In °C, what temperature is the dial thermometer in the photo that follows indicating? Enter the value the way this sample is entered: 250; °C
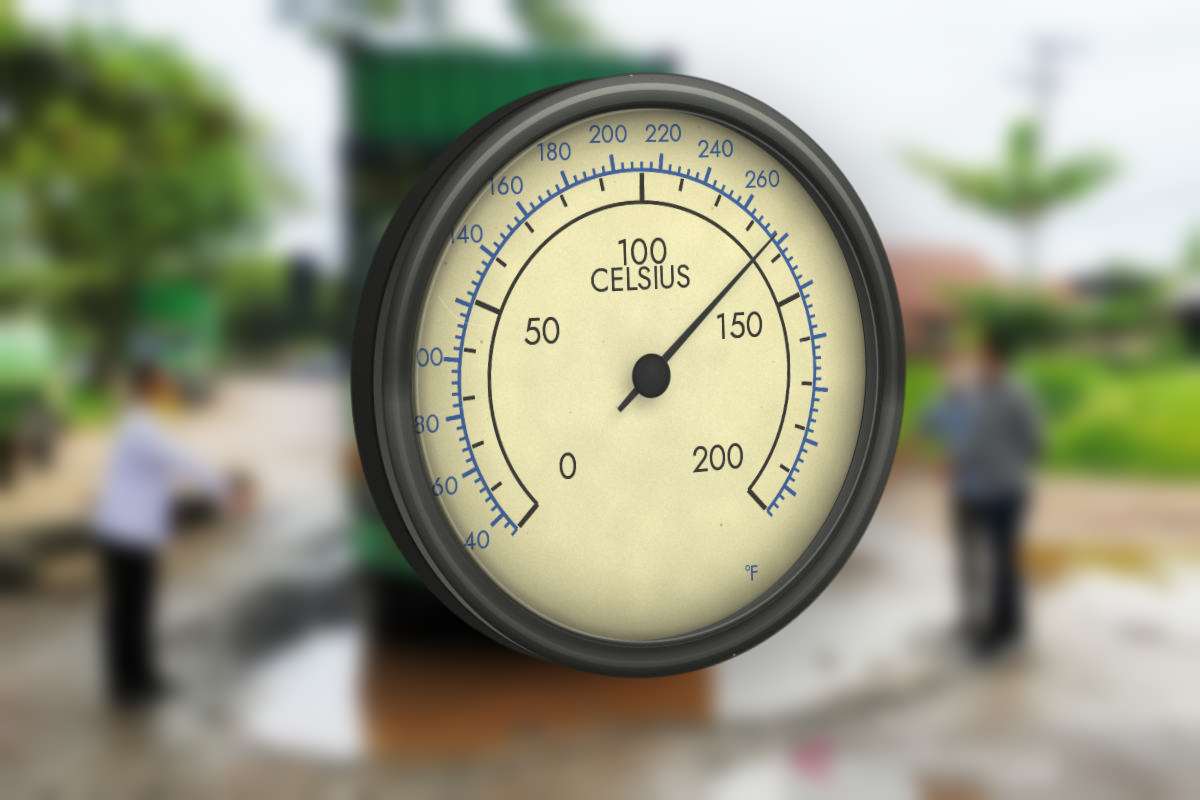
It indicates 135; °C
